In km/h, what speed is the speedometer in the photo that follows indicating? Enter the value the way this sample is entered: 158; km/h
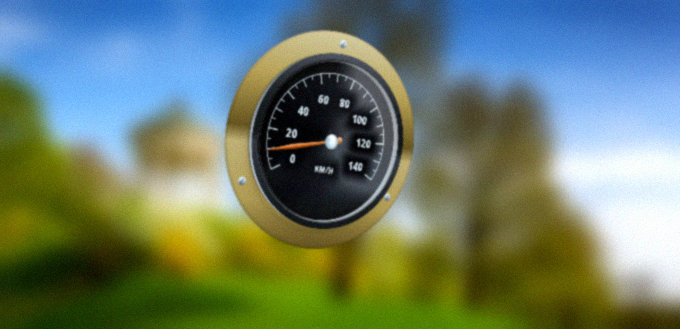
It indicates 10; km/h
